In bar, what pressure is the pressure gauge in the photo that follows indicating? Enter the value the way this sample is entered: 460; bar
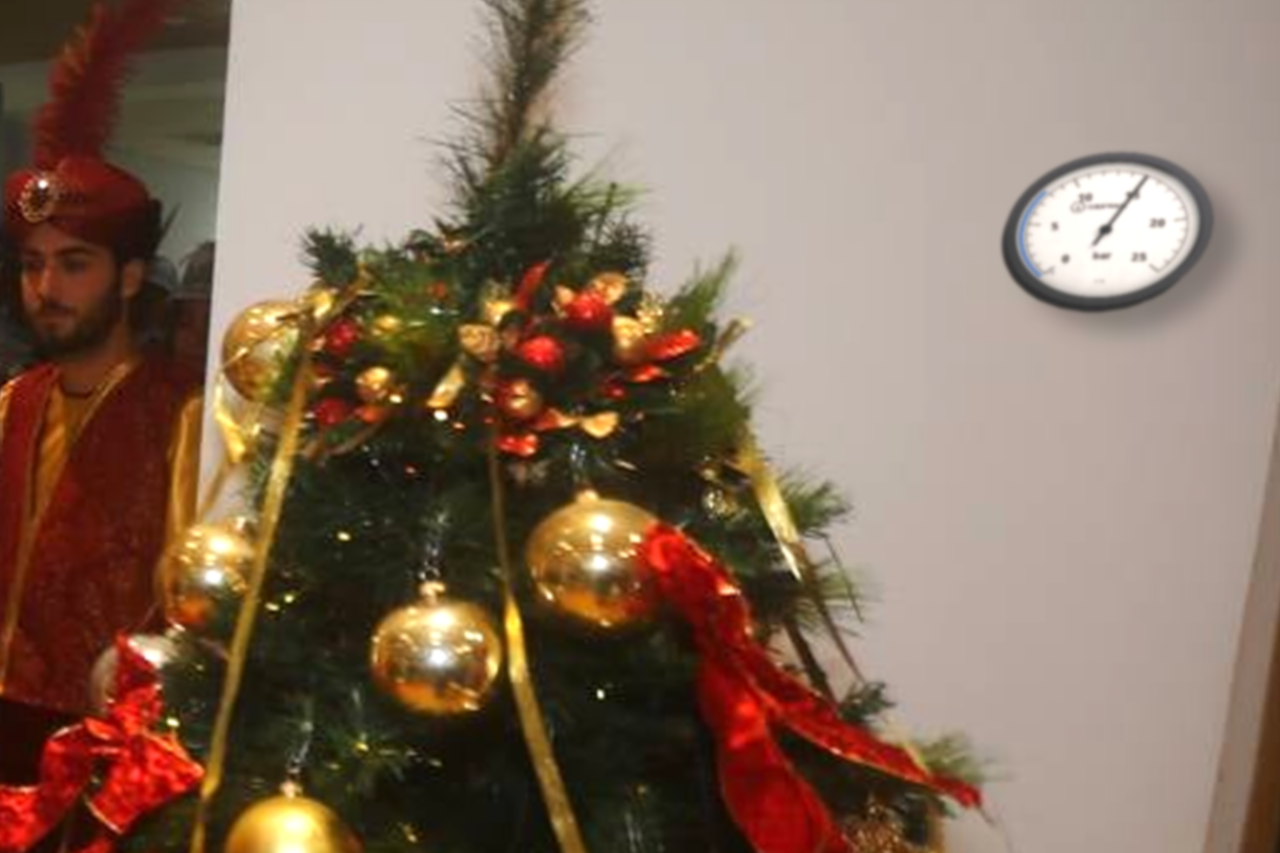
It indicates 15; bar
